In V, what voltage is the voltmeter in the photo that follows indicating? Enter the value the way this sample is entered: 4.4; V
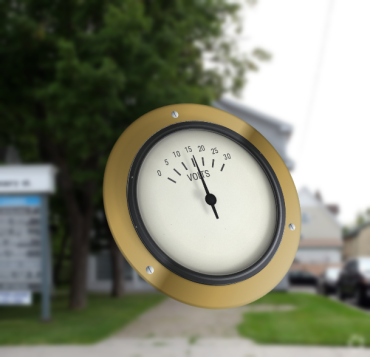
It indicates 15; V
